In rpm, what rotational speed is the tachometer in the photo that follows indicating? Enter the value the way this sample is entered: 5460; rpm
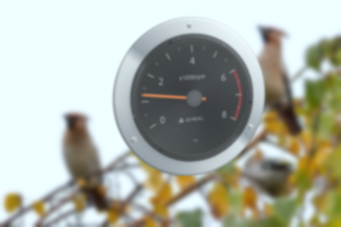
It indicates 1250; rpm
